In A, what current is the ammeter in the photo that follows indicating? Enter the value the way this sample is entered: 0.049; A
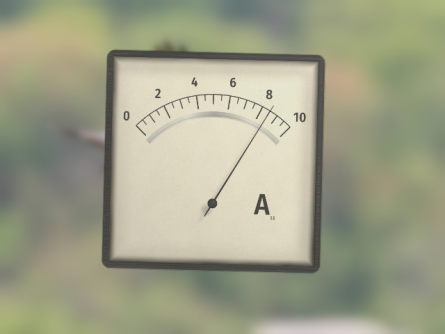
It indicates 8.5; A
